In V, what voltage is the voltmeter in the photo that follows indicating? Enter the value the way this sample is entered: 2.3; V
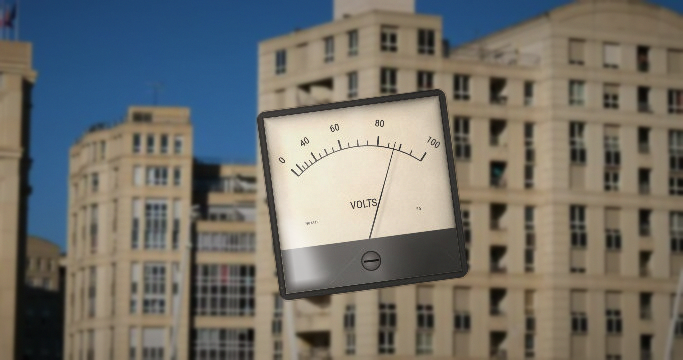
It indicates 87.5; V
